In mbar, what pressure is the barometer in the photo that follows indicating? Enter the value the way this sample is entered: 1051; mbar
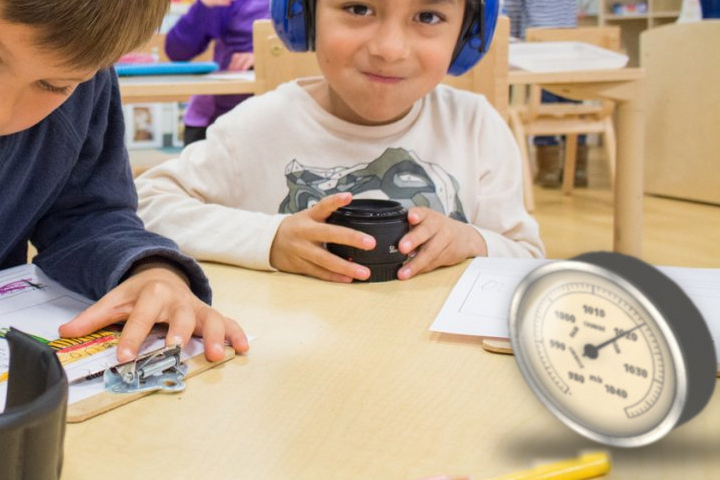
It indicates 1020; mbar
